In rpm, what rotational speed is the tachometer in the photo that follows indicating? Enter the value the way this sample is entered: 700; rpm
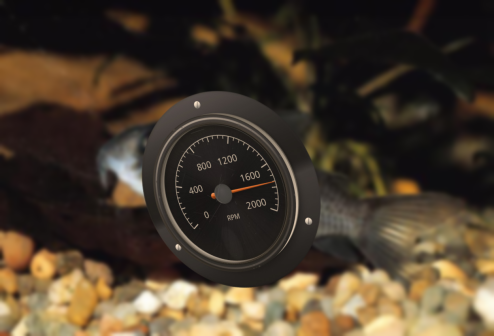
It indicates 1750; rpm
